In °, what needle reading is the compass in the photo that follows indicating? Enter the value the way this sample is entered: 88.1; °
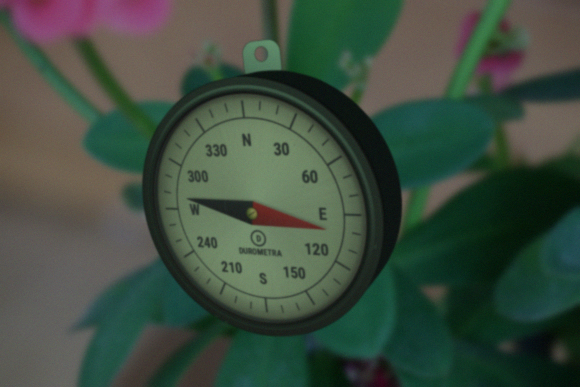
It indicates 100; °
